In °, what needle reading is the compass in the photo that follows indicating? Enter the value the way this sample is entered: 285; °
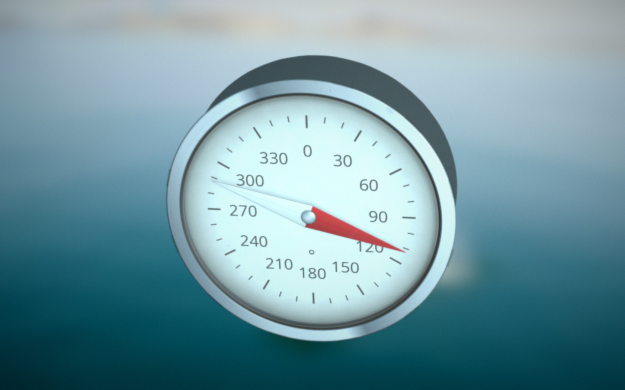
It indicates 110; °
